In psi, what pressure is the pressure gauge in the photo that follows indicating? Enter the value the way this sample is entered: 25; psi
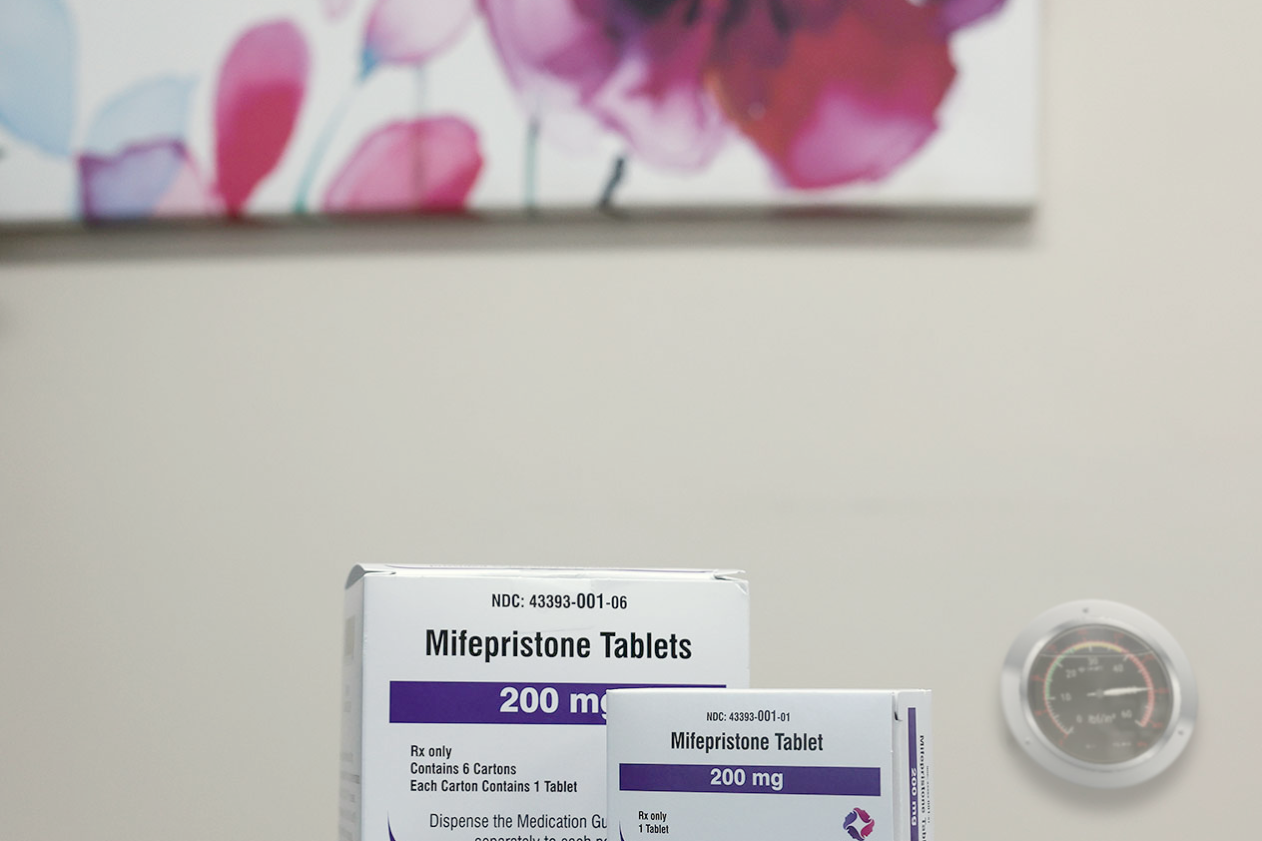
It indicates 50; psi
